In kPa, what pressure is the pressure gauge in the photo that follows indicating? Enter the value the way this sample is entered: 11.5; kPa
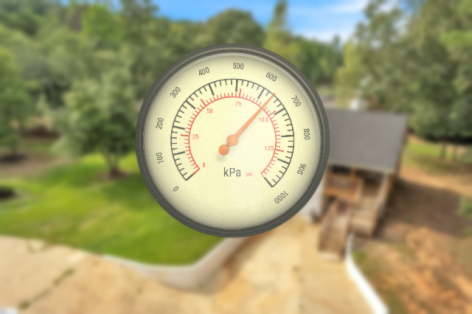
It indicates 640; kPa
